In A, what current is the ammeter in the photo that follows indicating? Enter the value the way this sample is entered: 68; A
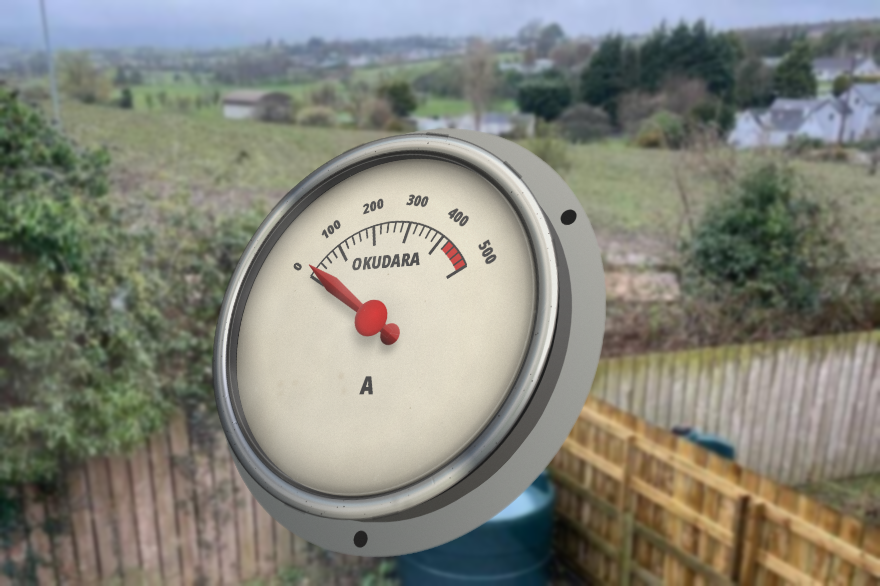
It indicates 20; A
